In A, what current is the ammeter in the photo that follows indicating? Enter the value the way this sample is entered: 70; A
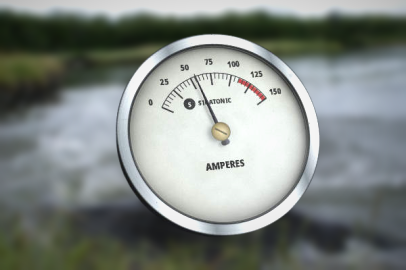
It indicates 55; A
